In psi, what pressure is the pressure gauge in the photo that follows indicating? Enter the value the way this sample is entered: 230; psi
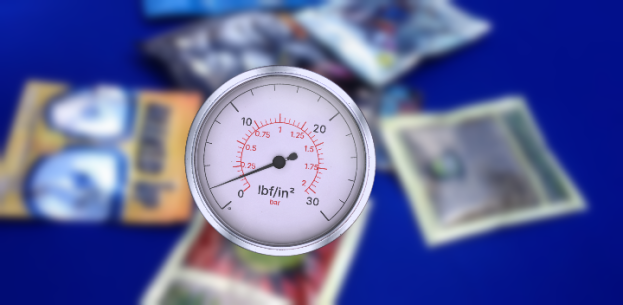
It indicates 2; psi
